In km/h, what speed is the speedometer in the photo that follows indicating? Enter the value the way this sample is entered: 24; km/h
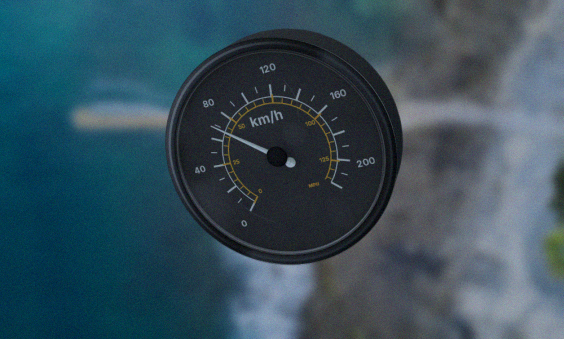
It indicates 70; km/h
